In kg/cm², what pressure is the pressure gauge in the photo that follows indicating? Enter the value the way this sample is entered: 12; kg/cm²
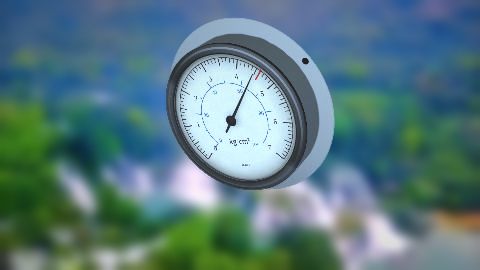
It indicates 4.5; kg/cm²
